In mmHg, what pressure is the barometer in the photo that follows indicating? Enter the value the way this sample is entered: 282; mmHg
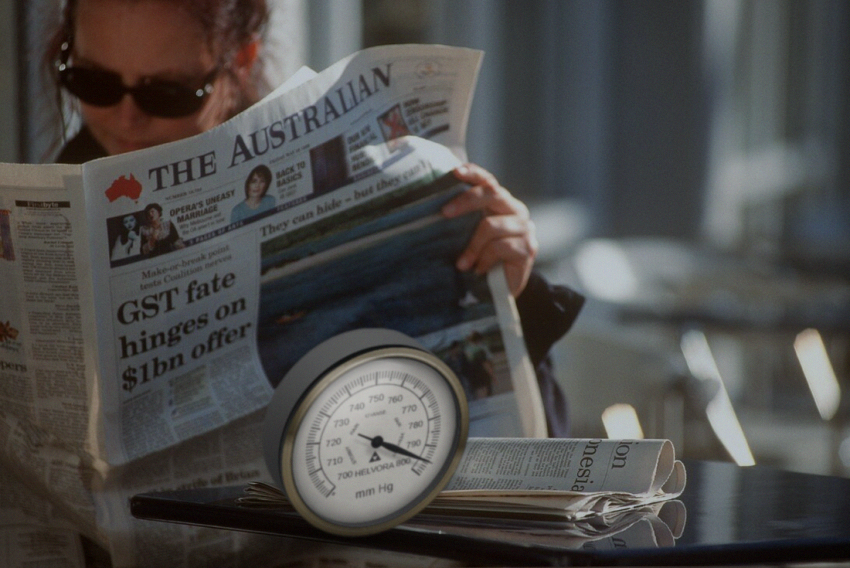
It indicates 795; mmHg
